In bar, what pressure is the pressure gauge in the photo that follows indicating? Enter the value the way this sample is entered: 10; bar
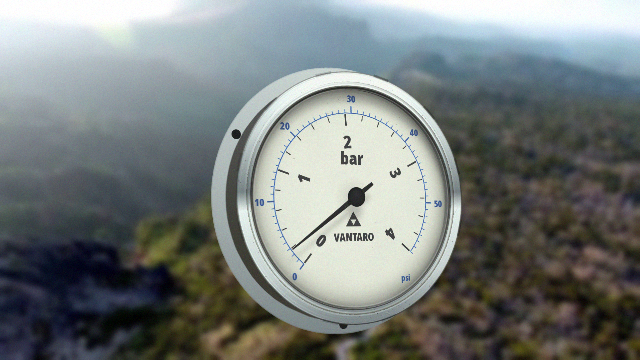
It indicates 0.2; bar
